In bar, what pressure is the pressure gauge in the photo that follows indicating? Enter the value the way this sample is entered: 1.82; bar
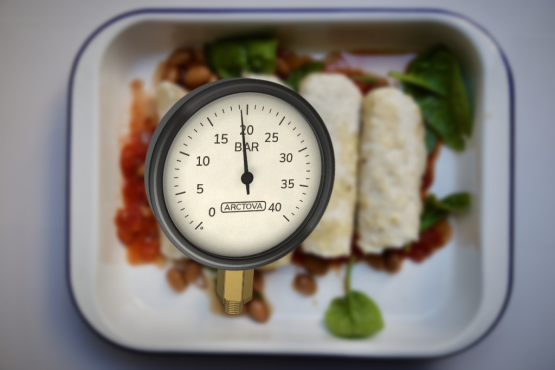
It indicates 19; bar
